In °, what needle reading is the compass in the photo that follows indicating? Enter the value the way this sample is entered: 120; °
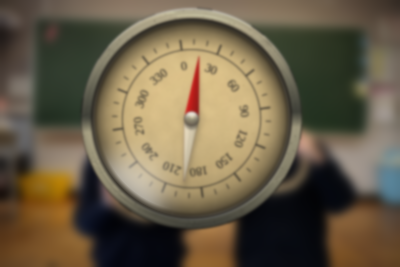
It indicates 15; °
